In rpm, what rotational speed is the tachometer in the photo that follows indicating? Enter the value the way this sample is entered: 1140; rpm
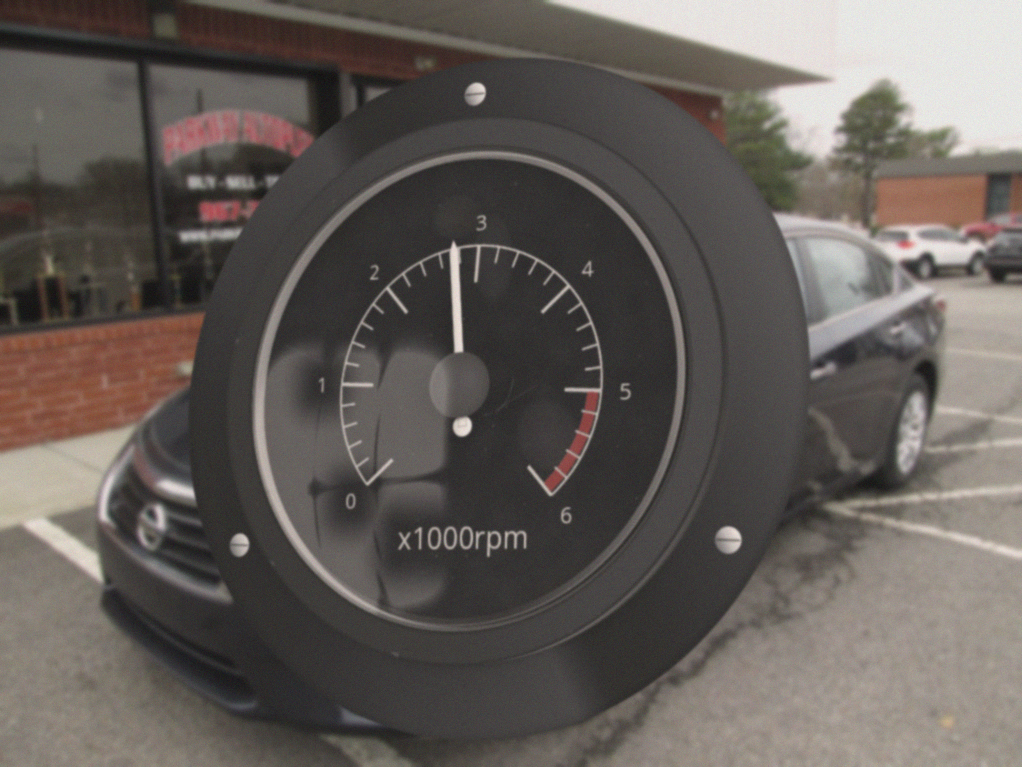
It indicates 2800; rpm
